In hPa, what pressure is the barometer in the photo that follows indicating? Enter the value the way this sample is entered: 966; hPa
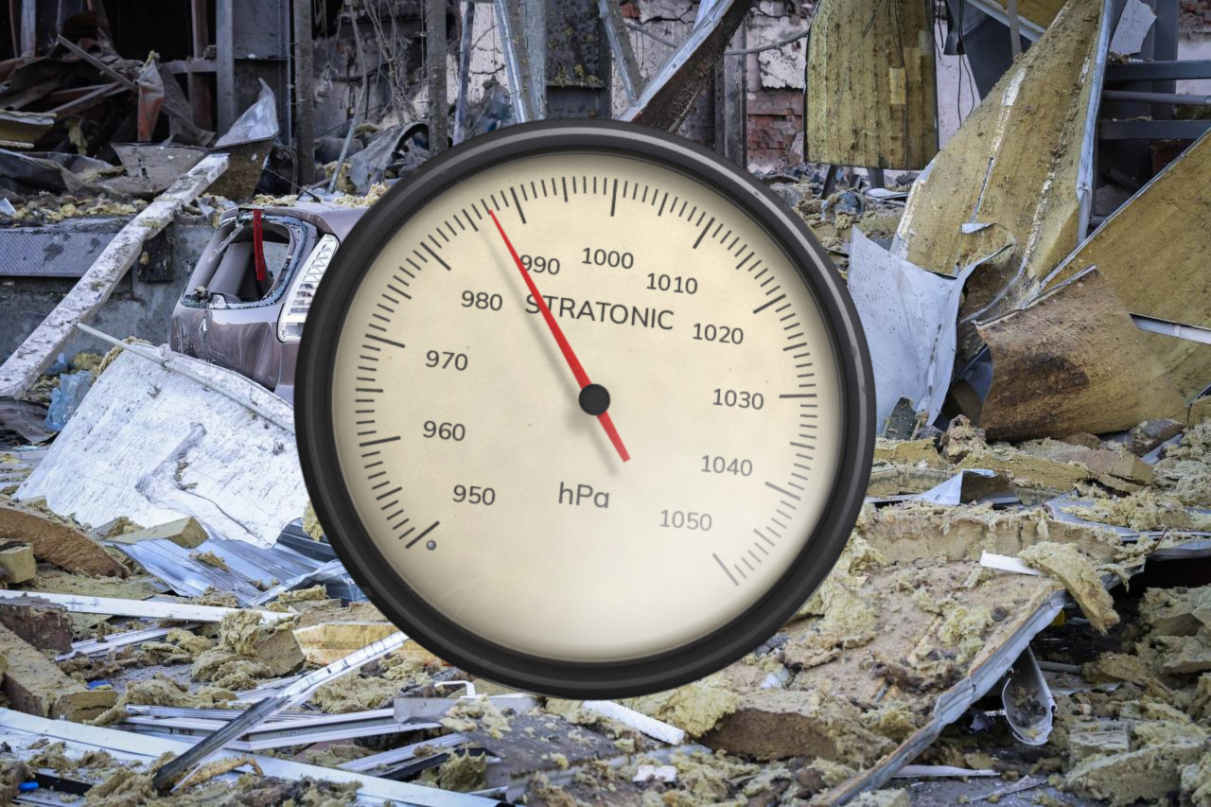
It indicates 987; hPa
